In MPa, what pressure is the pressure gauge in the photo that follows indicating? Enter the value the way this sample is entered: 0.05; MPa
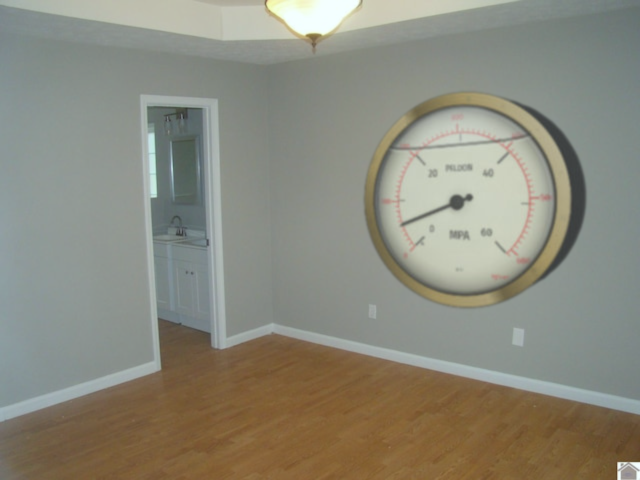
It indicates 5; MPa
